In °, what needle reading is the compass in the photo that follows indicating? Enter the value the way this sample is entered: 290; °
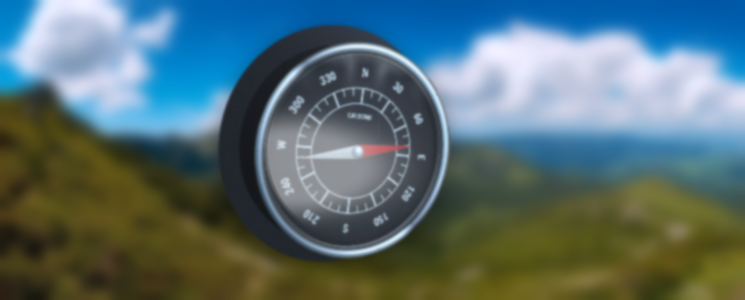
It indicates 80; °
